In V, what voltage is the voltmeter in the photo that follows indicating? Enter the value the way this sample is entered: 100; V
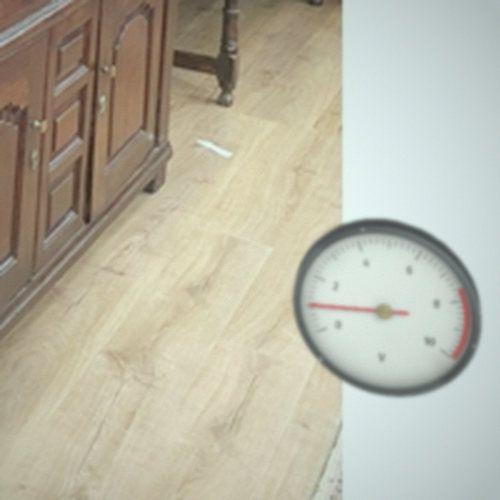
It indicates 1; V
